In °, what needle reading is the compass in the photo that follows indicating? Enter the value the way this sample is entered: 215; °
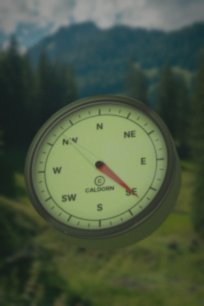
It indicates 135; °
